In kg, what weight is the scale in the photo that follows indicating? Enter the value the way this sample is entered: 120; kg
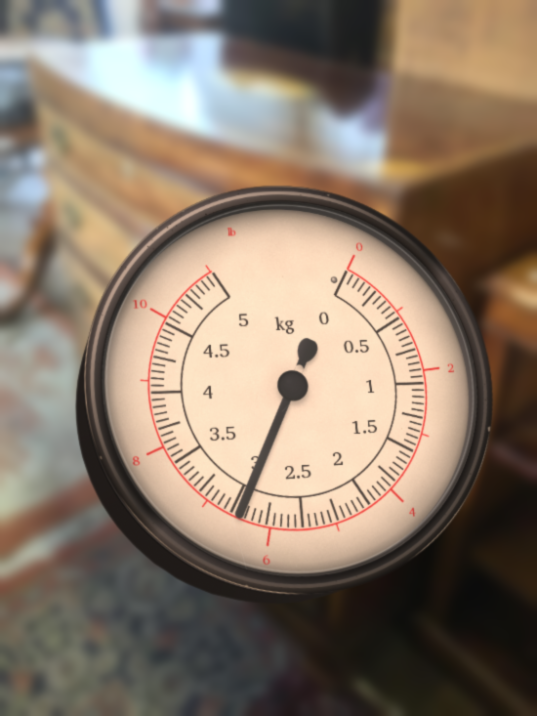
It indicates 2.95; kg
